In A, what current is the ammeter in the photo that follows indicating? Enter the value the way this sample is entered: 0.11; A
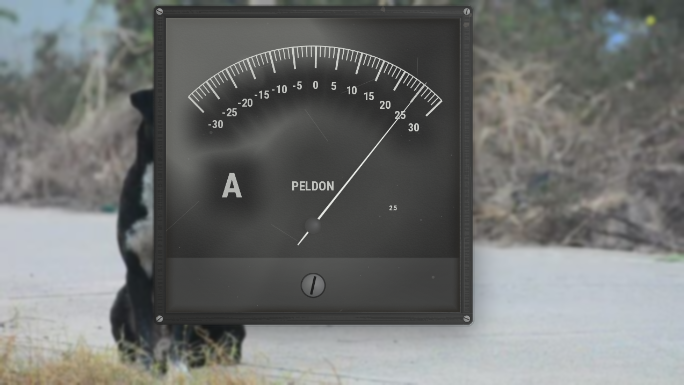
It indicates 25; A
